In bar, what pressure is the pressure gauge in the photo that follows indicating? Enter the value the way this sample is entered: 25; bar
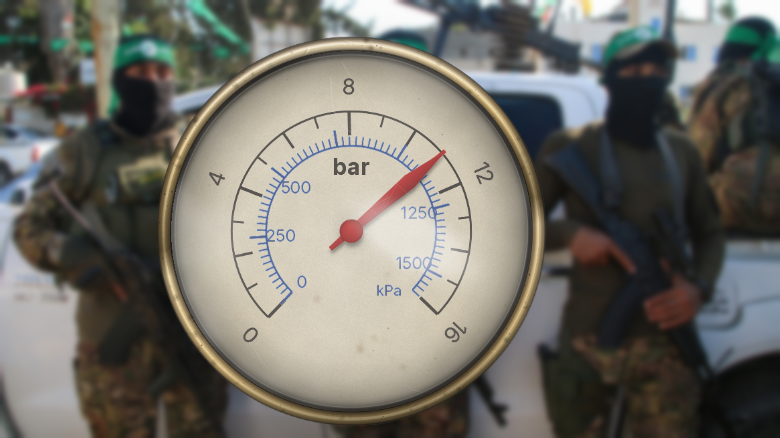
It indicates 11; bar
